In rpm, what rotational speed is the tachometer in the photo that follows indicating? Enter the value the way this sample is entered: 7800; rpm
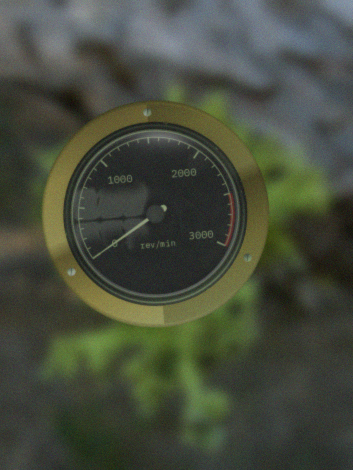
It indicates 0; rpm
